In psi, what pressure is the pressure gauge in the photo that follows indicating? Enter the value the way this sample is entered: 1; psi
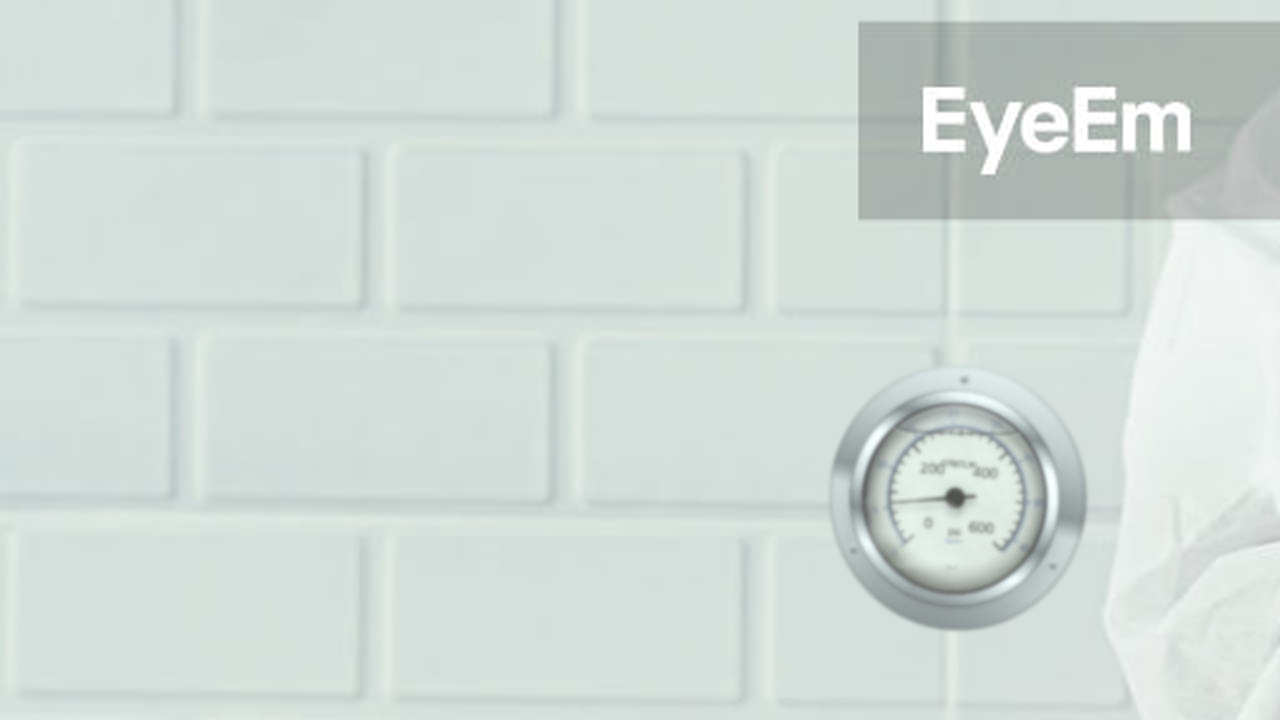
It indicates 80; psi
